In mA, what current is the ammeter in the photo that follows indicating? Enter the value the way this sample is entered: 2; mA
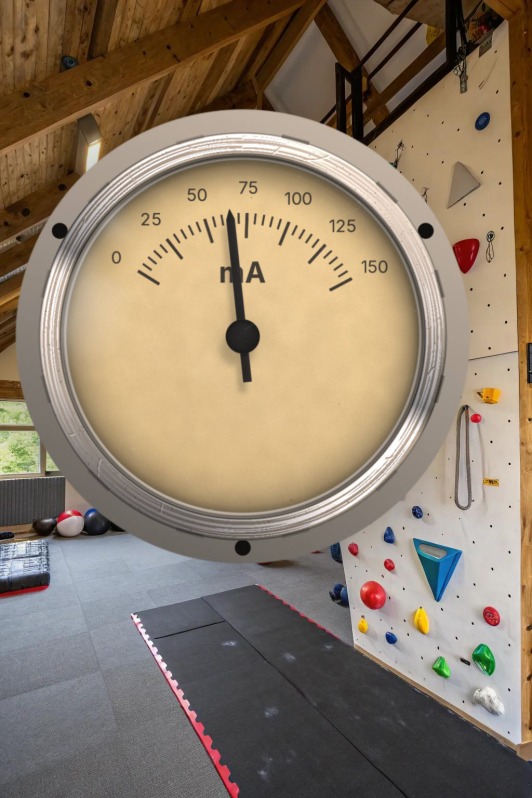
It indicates 65; mA
